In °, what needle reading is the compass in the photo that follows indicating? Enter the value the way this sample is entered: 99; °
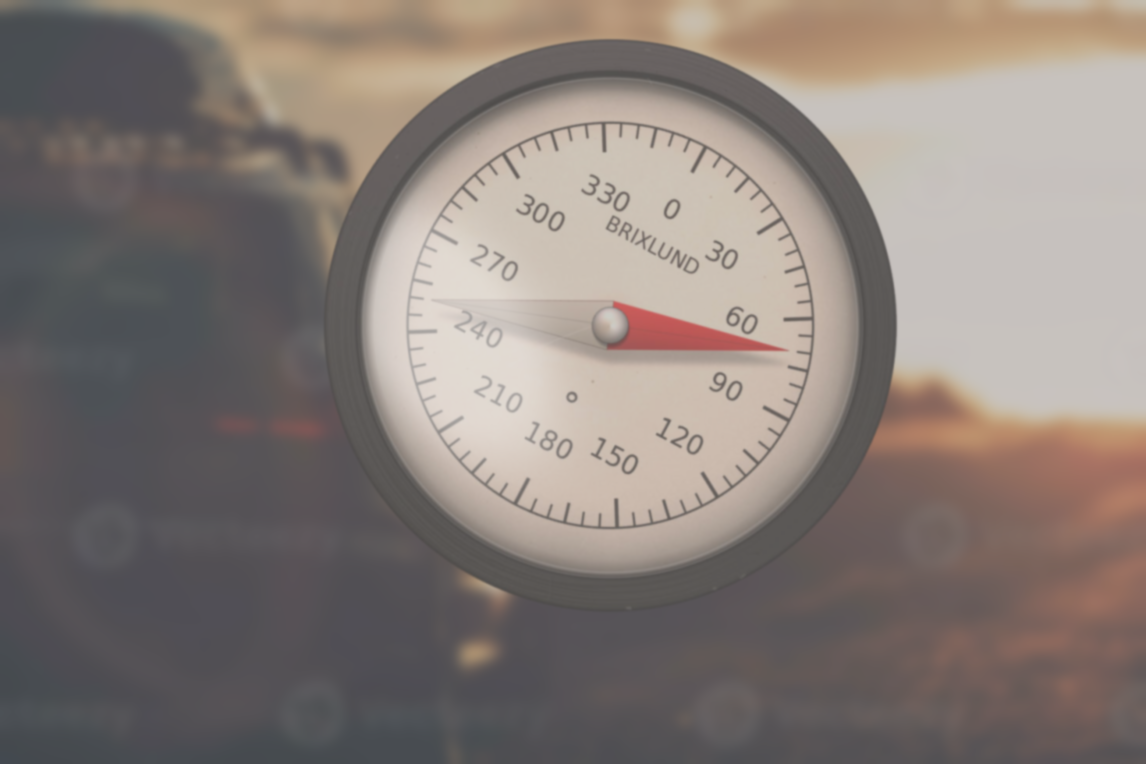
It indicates 70; °
